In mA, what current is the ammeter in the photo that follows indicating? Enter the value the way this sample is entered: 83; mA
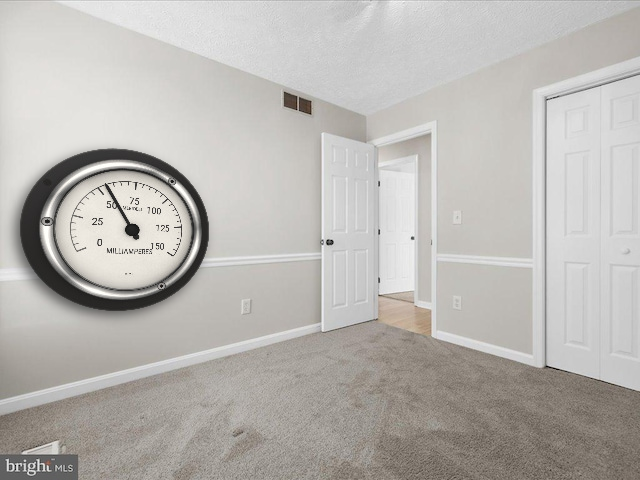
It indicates 55; mA
